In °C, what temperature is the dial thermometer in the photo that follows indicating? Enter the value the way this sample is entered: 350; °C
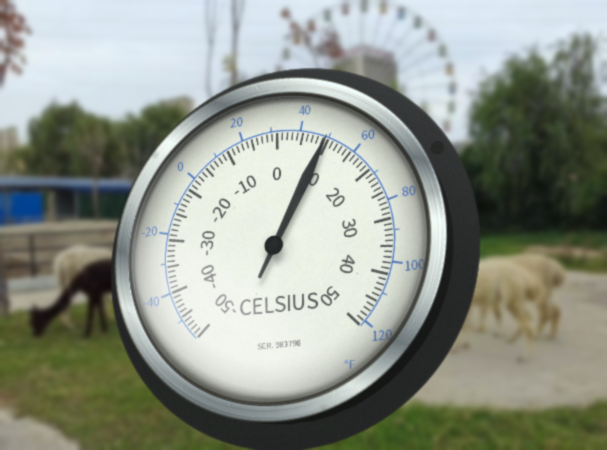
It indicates 10; °C
